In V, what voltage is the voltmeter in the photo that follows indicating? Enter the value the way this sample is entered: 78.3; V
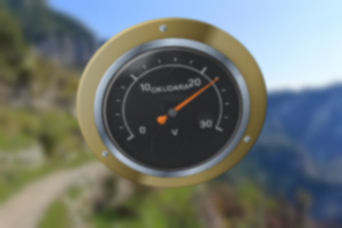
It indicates 22; V
